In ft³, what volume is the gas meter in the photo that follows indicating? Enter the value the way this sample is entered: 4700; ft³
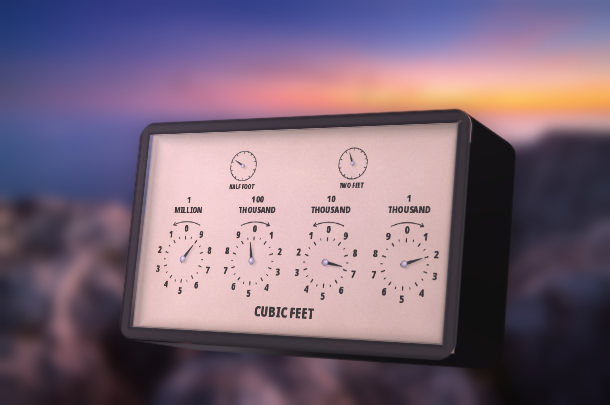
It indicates 897200; ft³
